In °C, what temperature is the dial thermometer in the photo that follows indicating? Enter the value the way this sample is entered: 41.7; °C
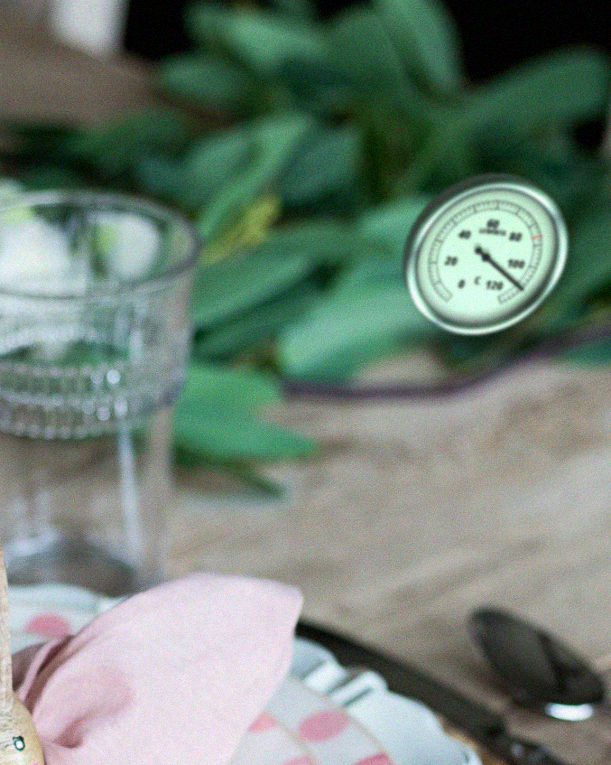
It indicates 110; °C
